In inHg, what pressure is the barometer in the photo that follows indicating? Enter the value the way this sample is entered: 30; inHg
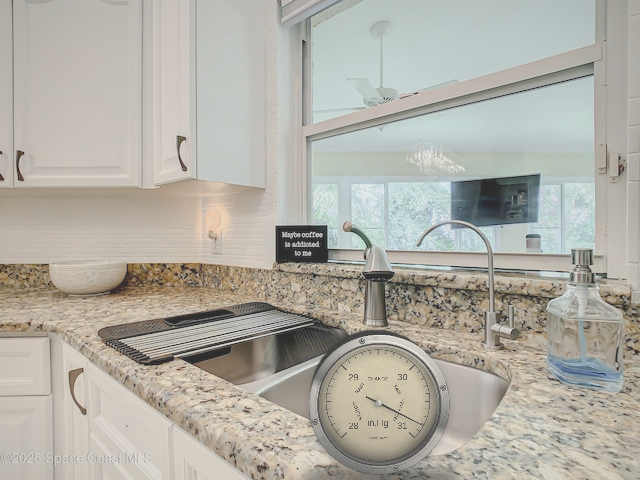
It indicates 30.8; inHg
